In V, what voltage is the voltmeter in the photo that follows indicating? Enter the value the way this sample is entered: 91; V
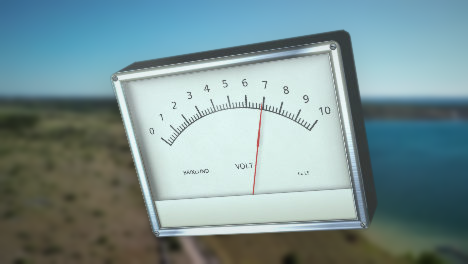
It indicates 7; V
